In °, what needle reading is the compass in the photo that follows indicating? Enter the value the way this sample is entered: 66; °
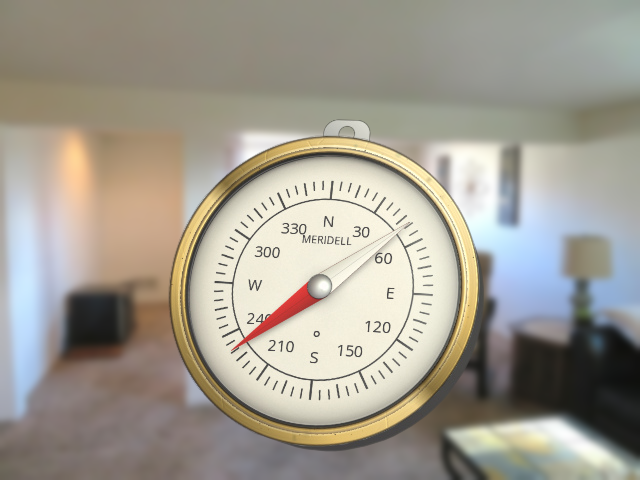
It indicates 230; °
